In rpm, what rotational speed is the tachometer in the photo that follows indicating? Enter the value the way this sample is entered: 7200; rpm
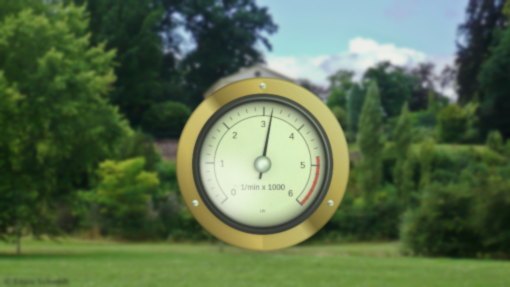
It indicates 3200; rpm
